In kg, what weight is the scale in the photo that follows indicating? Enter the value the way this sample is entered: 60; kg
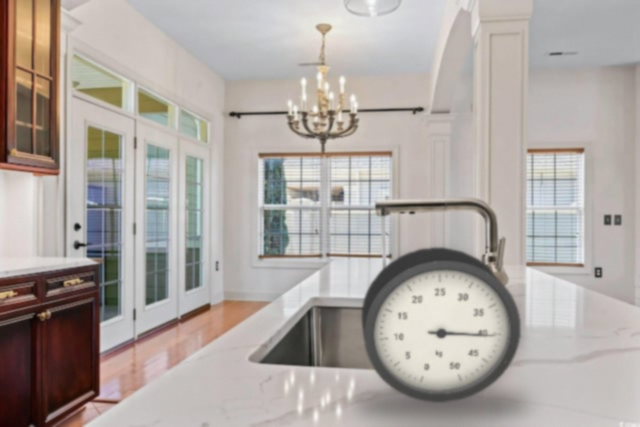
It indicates 40; kg
